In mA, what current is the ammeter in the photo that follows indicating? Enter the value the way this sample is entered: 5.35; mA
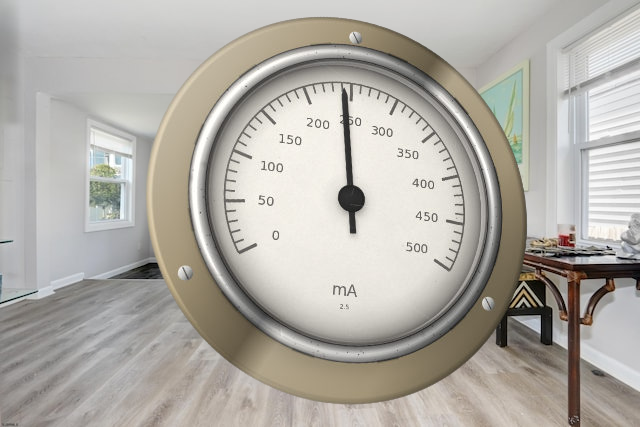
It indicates 240; mA
